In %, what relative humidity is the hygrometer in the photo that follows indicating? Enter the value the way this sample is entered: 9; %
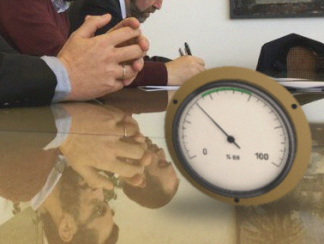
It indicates 32; %
